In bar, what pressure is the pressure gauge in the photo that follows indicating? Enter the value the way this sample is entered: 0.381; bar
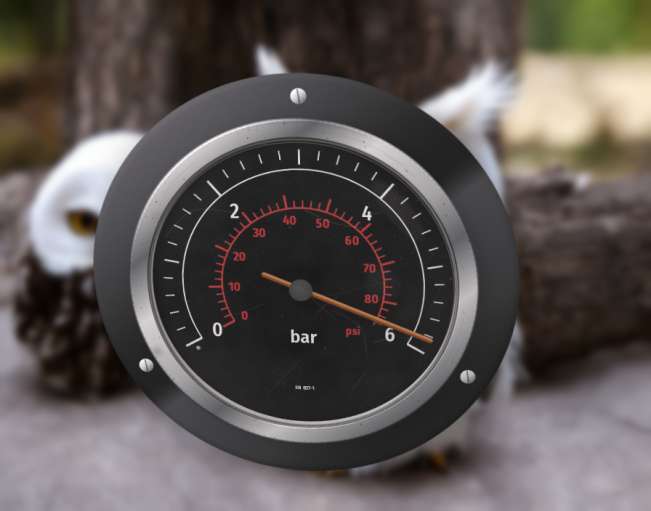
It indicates 5.8; bar
